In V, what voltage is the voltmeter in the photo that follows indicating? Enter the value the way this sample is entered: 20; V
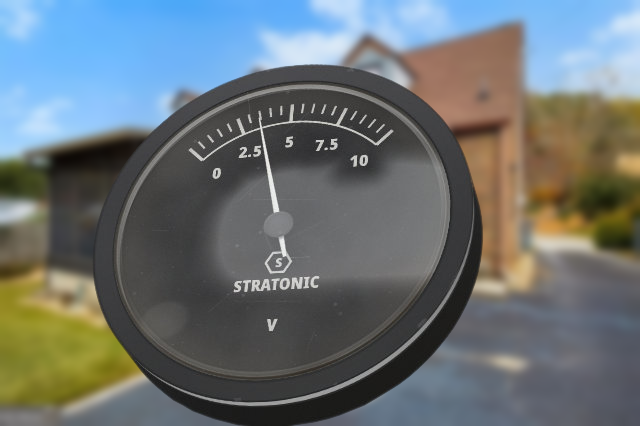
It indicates 3.5; V
